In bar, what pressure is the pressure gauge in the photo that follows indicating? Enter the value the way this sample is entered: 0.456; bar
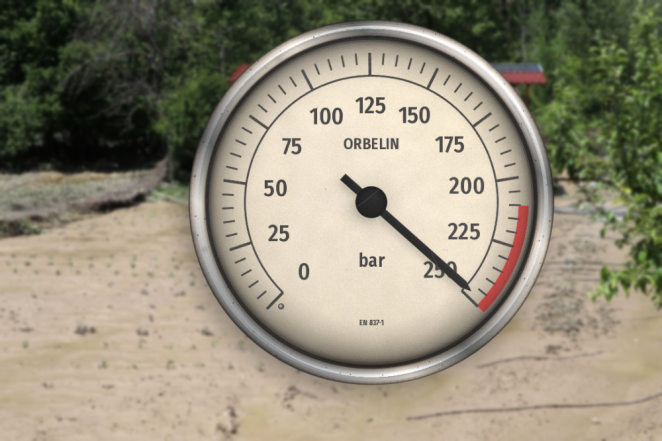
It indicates 247.5; bar
